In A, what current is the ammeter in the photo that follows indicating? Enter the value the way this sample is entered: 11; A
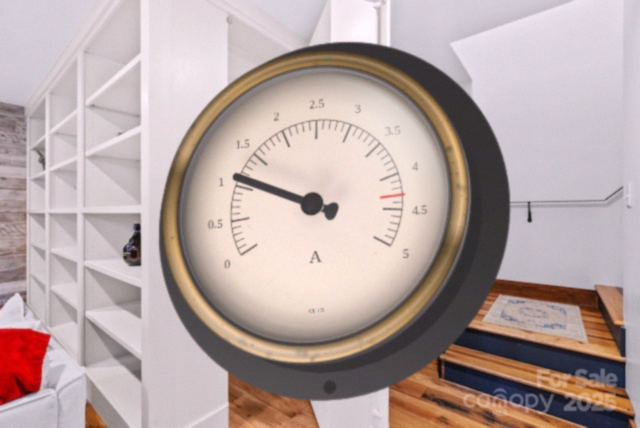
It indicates 1.1; A
